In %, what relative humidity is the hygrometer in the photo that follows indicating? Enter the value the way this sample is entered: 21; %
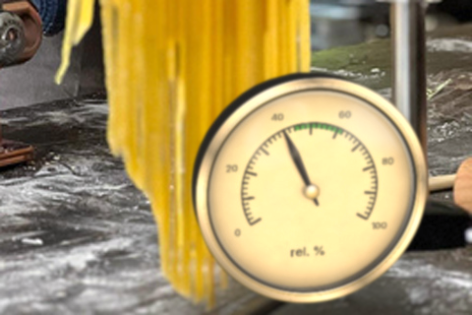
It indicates 40; %
